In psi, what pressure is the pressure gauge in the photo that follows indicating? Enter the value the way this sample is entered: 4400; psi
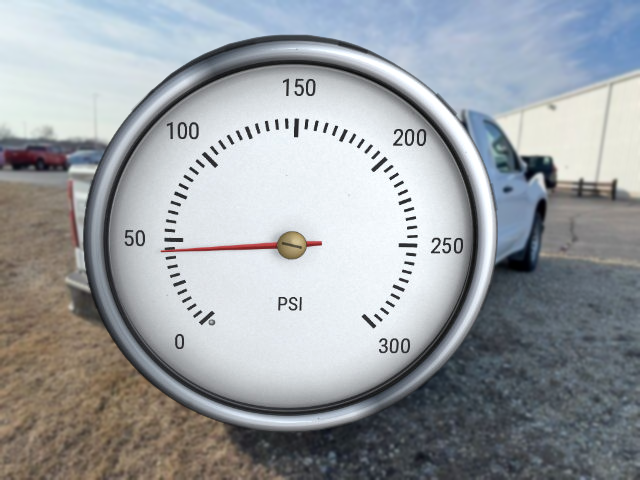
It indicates 45; psi
